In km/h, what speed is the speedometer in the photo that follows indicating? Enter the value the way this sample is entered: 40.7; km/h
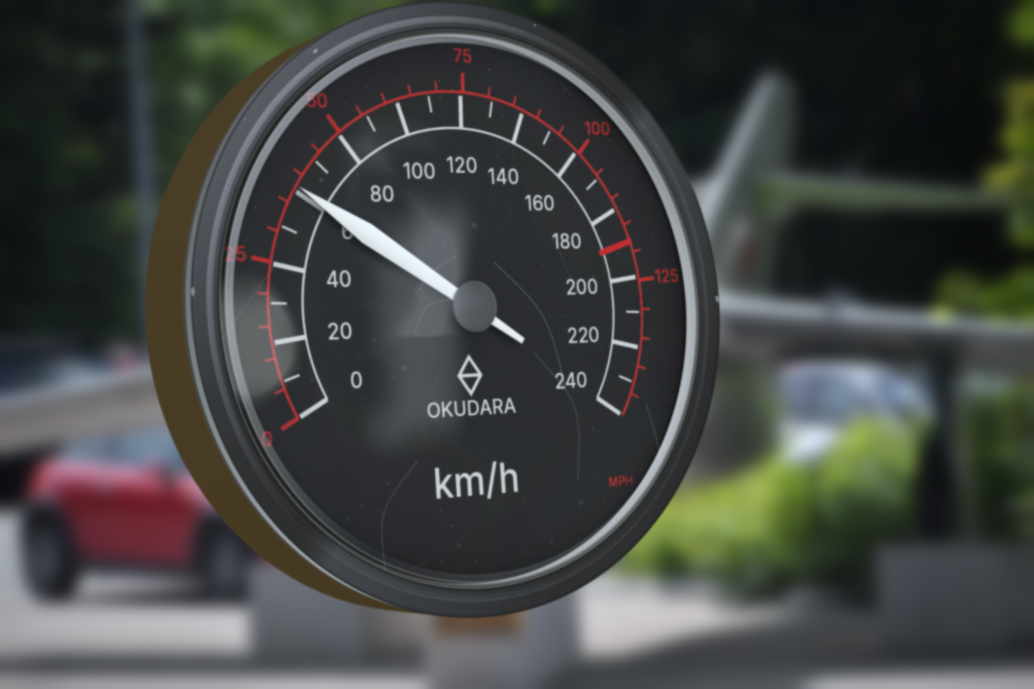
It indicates 60; km/h
